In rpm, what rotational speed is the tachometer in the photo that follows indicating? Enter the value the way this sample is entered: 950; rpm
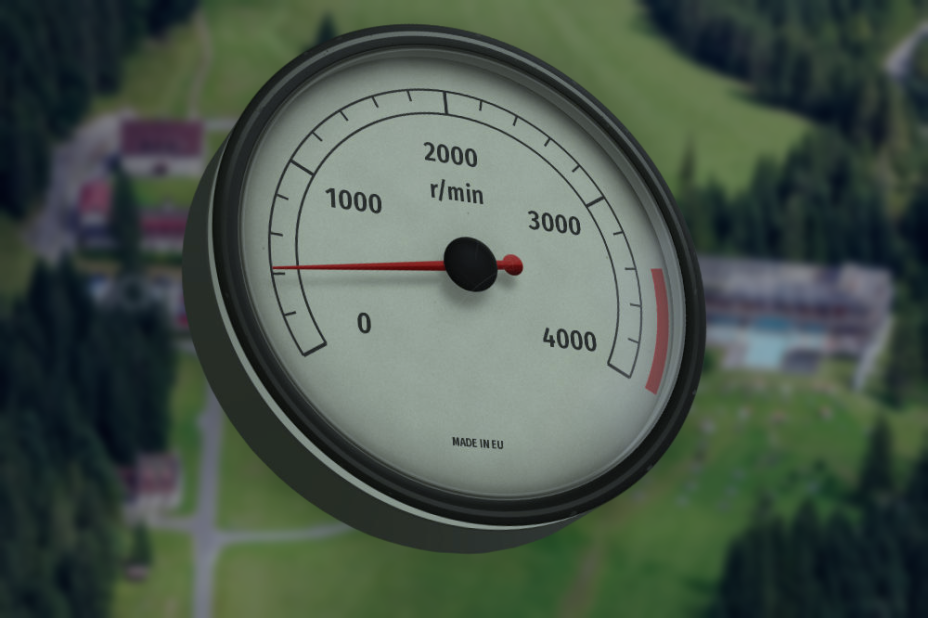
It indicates 400; rpm
